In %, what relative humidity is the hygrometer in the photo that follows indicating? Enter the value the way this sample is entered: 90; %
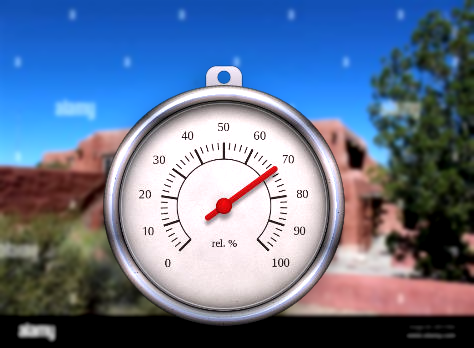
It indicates 70; %
